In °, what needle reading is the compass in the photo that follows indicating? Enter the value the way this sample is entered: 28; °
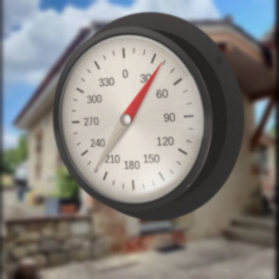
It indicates 40; °
